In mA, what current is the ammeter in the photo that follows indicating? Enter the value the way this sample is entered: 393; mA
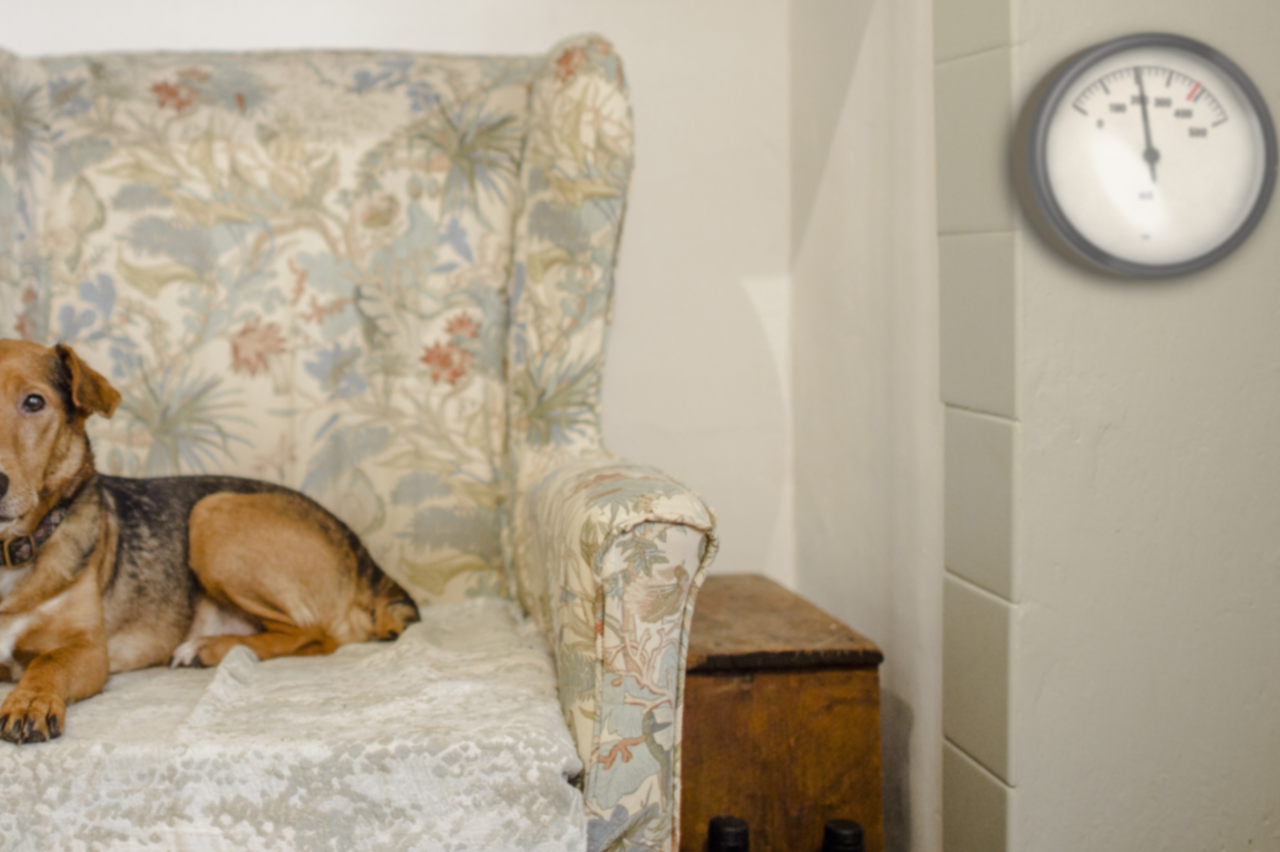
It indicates 200; mA
